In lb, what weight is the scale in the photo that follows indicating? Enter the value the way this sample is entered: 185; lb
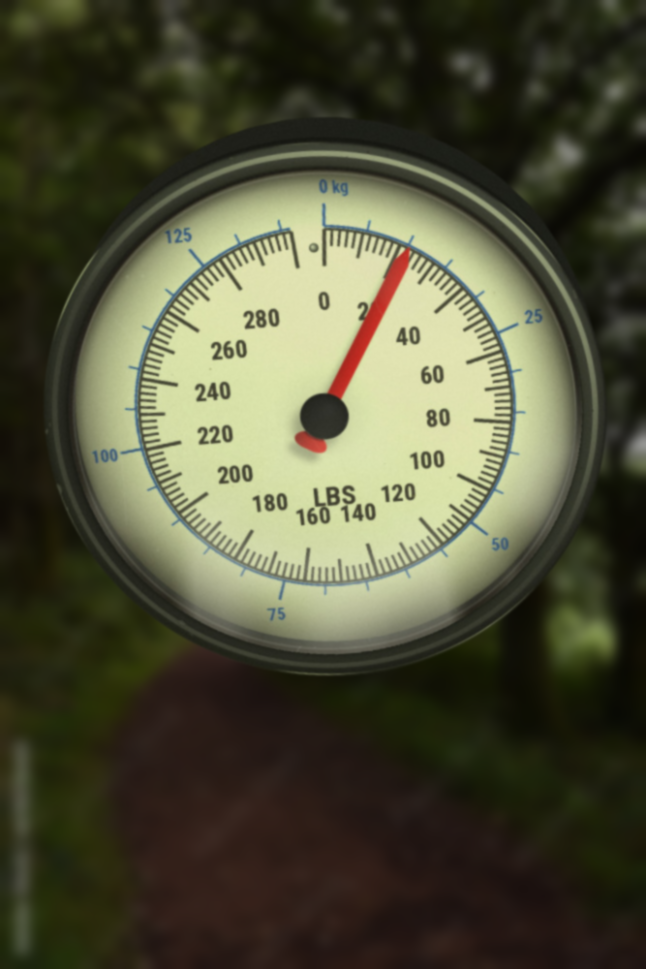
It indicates 22; lb
